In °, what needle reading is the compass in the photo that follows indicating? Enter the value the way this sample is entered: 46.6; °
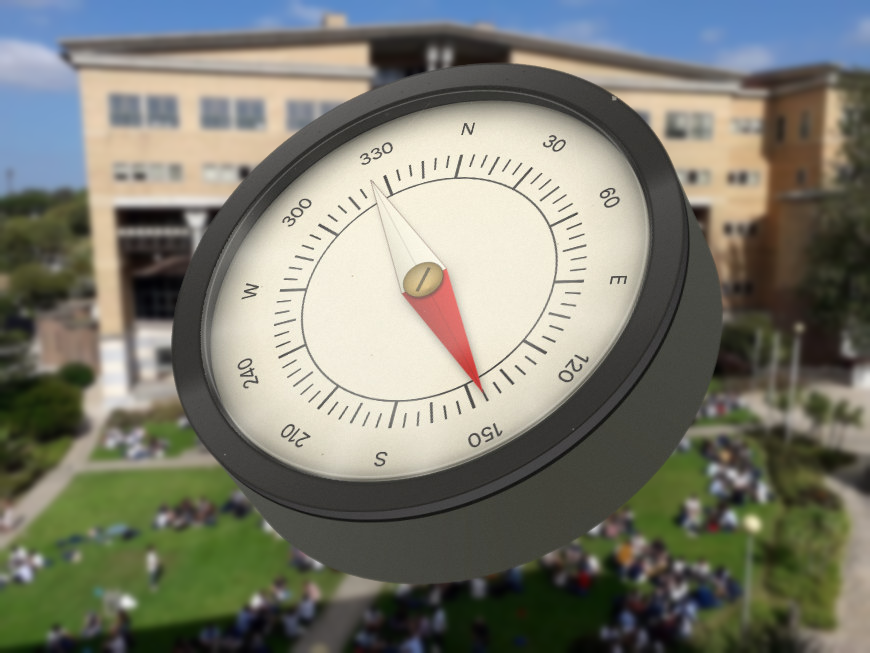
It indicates 145; °
